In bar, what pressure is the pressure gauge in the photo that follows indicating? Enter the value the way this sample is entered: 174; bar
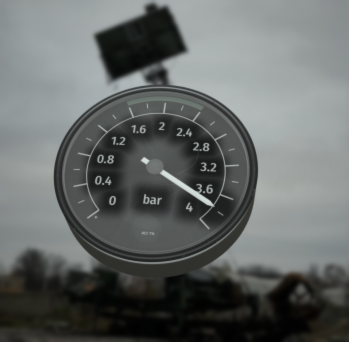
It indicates 3.8; bar
